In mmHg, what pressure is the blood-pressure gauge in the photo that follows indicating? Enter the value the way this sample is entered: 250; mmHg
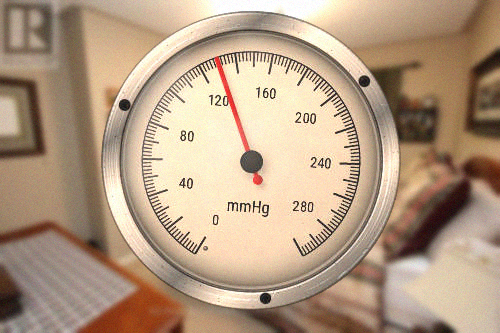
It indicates 130; mmHg
